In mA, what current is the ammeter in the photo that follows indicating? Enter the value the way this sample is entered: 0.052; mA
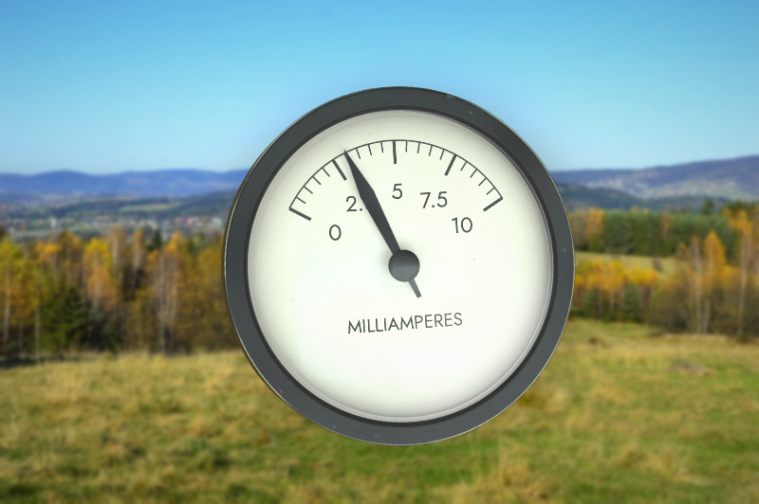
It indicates 3; mA
